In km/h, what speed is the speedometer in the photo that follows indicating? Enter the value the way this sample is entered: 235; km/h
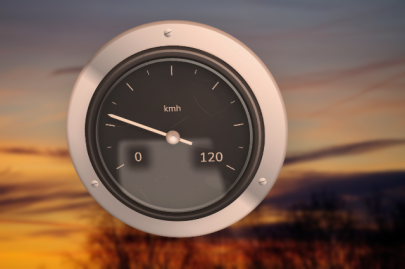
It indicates 25; km/h
